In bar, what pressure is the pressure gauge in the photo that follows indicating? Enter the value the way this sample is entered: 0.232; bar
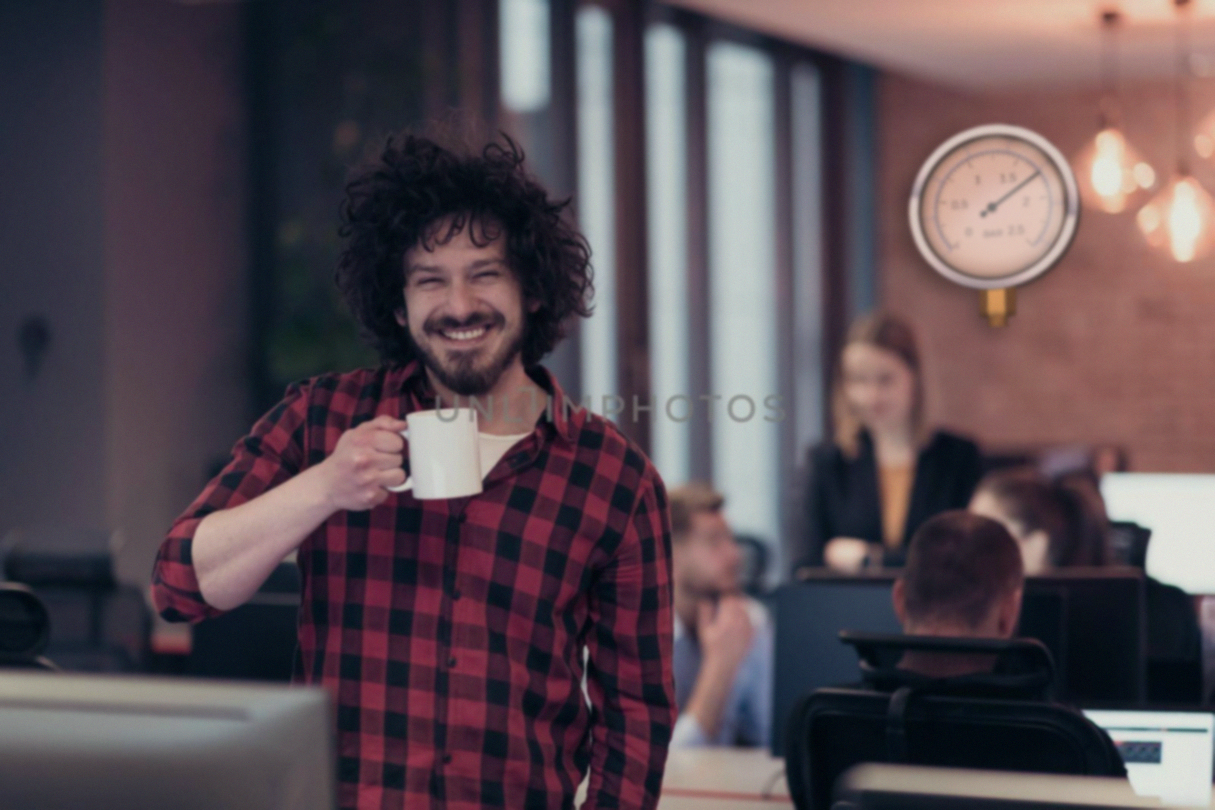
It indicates 1.75; bar
